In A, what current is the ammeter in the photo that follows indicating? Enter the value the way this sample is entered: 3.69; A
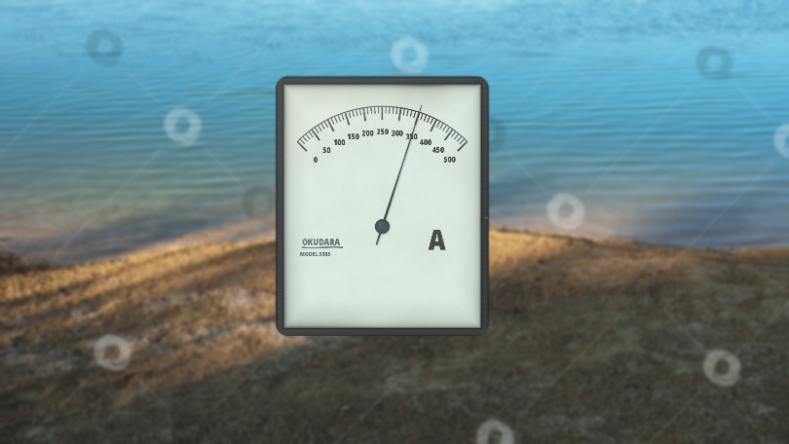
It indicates 350; A
